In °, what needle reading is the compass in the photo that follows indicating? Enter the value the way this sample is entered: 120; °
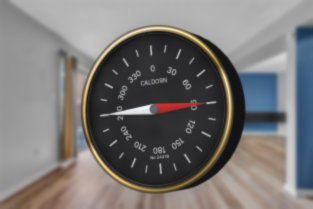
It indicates 90; °
